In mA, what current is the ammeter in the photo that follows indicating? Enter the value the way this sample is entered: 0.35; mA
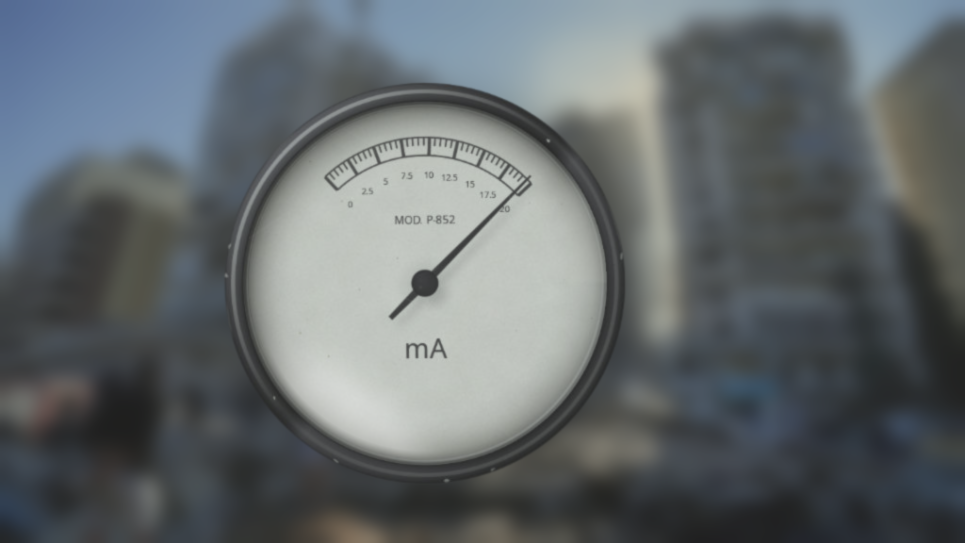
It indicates 19.5; mA
